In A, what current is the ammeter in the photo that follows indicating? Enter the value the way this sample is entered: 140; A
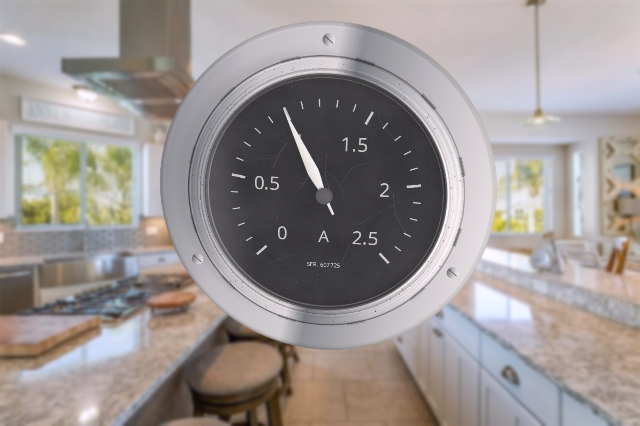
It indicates 1; A
